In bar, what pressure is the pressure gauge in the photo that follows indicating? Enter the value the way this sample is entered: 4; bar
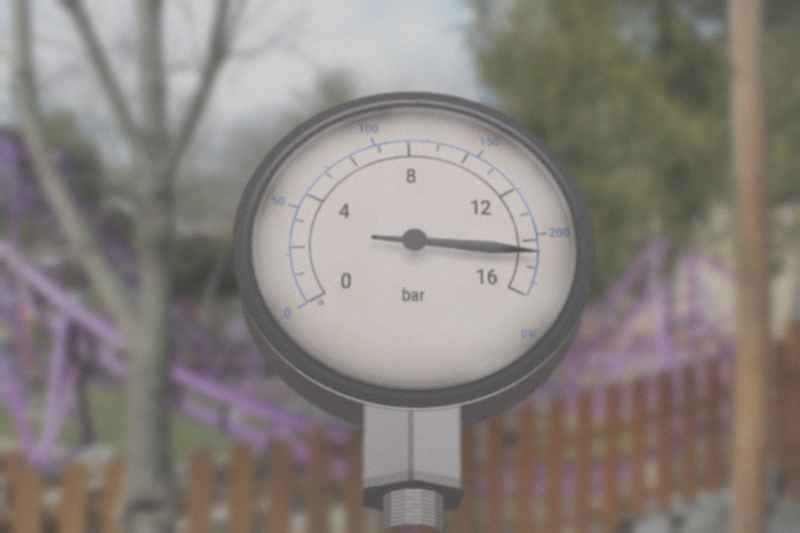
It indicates 14.5; bar
